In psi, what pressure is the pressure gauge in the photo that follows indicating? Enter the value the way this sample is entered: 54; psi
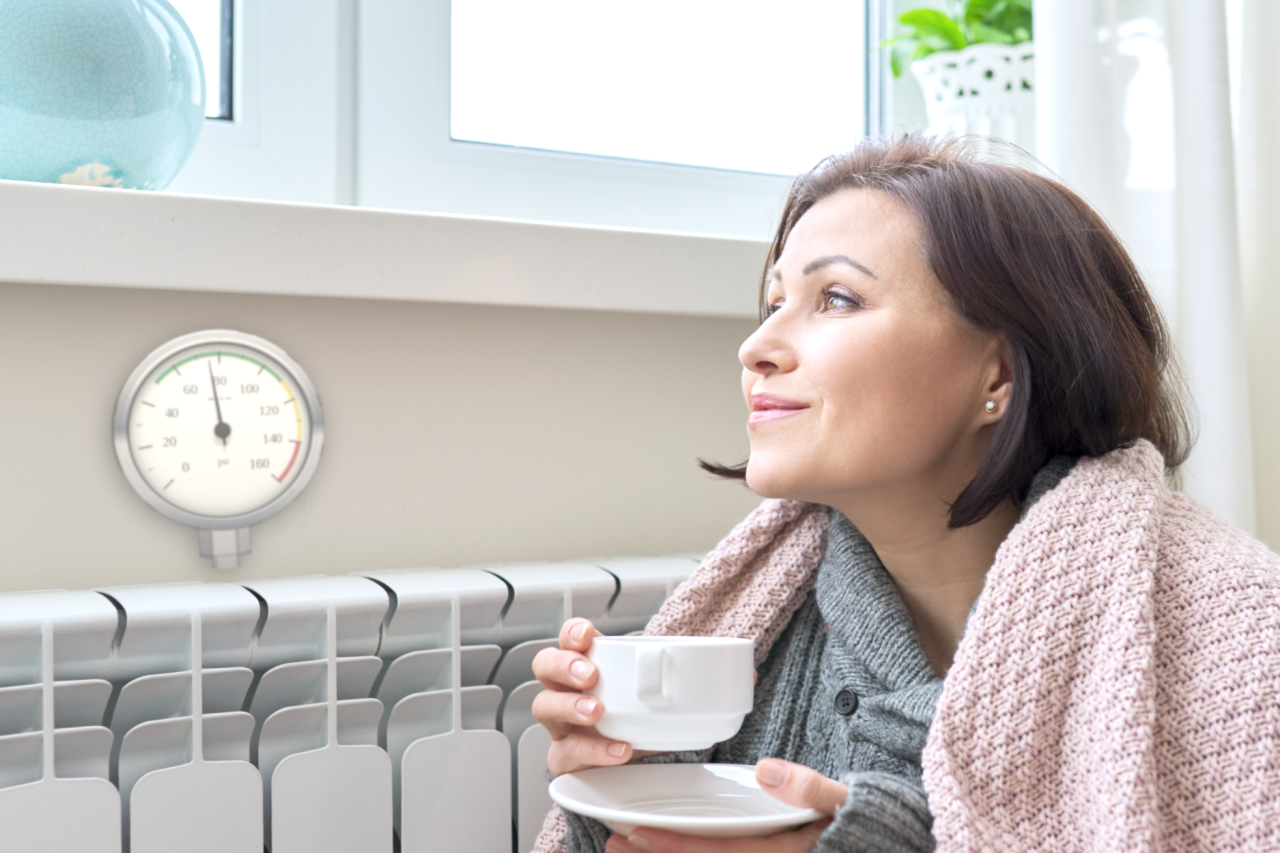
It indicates 75; psi
